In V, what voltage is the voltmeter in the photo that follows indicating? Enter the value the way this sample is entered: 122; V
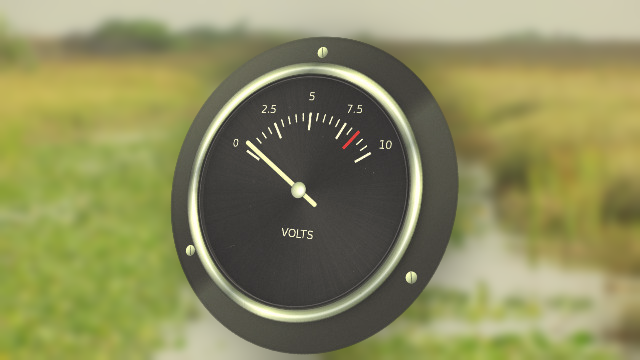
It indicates 0.5; V
